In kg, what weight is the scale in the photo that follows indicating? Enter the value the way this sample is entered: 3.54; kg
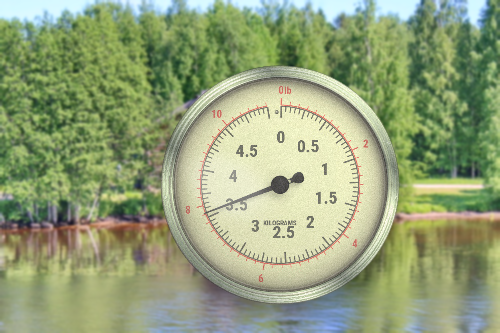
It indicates 3.55; kg
